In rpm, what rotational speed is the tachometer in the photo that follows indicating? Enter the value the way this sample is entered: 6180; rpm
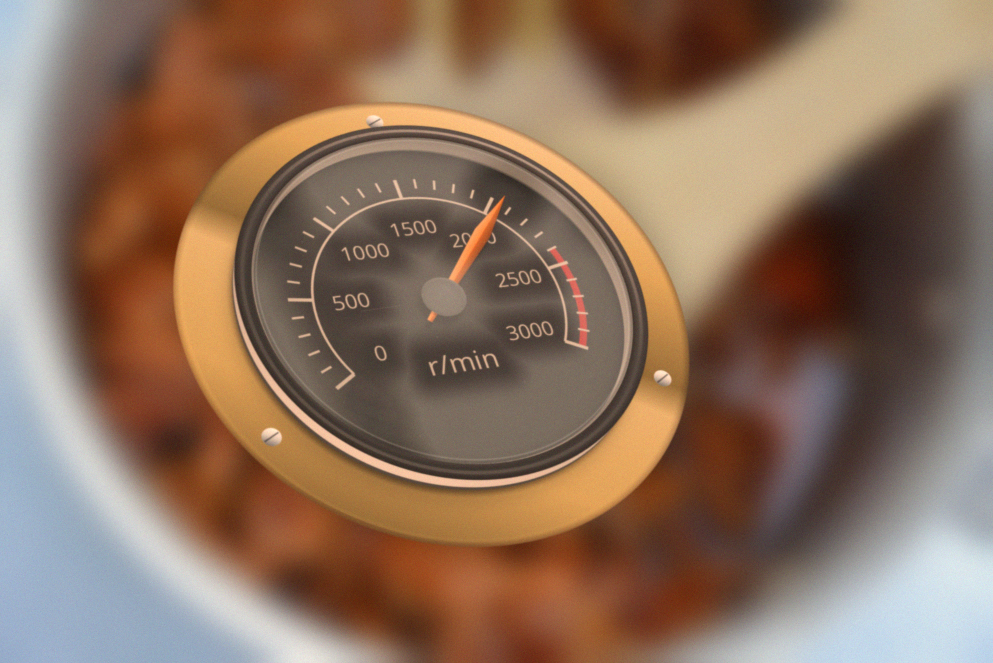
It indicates 2050; rpm
